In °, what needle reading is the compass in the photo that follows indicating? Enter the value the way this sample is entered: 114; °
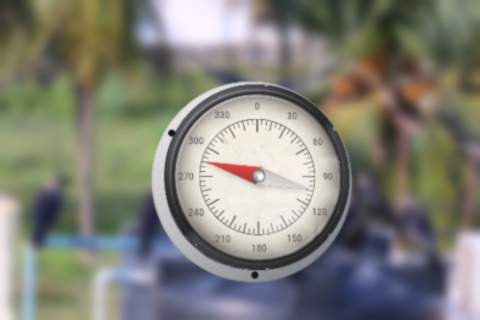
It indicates 285; °
